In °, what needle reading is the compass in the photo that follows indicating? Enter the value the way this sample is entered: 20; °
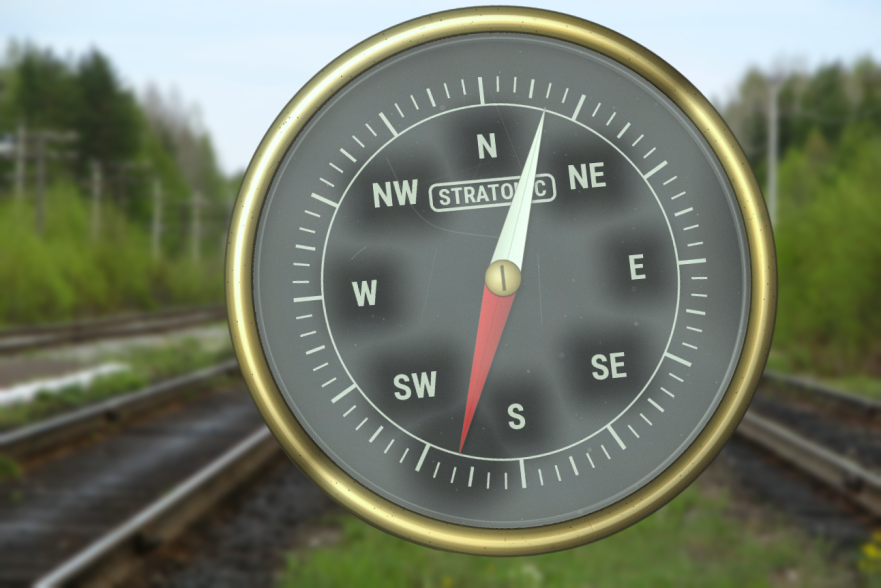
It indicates 200; °
